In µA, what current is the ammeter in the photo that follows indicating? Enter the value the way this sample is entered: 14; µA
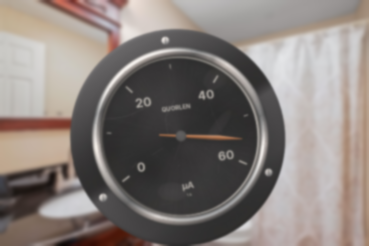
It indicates 55; µA
